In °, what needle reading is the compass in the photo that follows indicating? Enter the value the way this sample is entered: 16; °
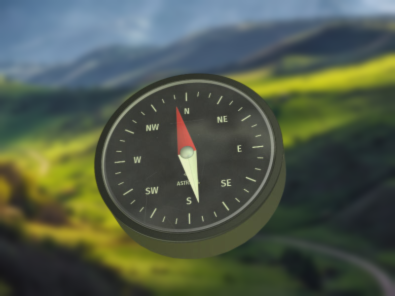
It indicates 350; °
